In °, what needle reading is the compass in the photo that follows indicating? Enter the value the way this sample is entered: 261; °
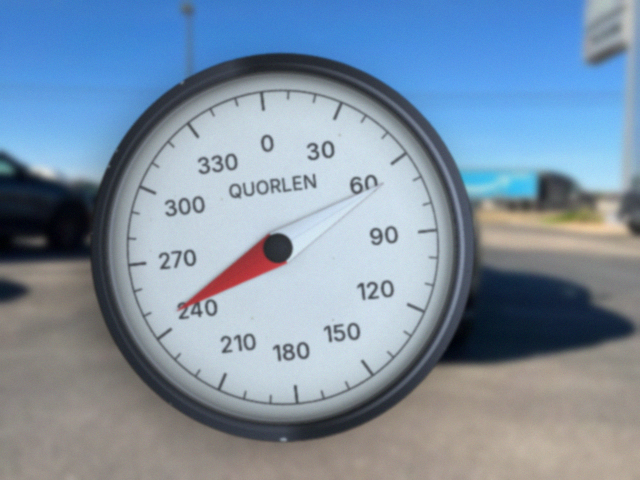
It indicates 245; °
